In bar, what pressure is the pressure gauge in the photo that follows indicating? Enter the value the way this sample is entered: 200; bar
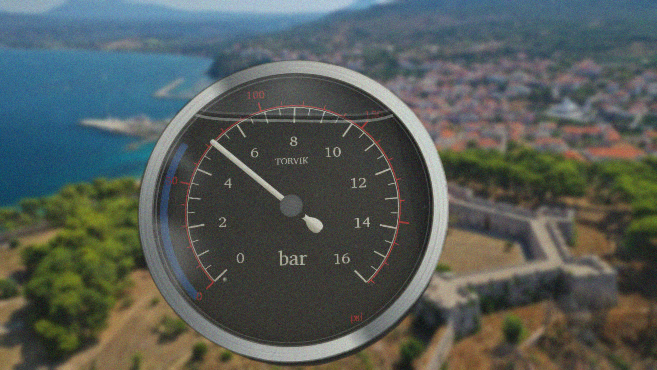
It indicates 5; bar
